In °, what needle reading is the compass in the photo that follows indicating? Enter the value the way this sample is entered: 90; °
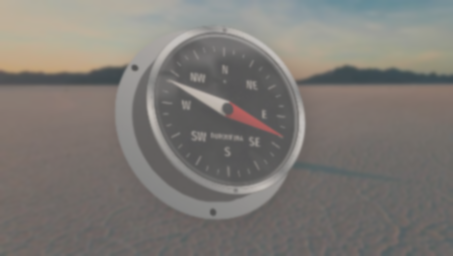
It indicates 110; °
